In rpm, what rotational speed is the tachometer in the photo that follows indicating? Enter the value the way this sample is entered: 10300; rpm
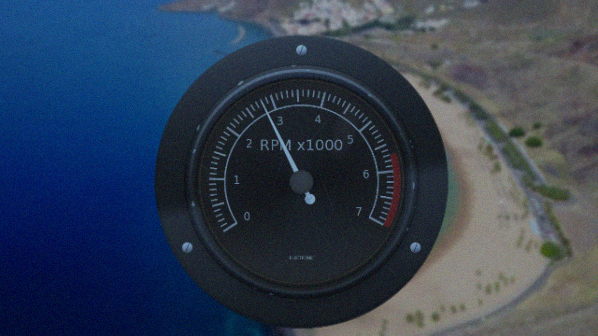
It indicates 2800; rpm
